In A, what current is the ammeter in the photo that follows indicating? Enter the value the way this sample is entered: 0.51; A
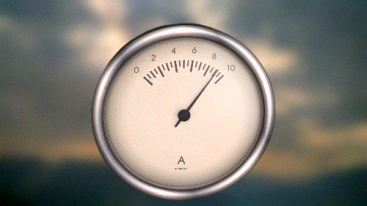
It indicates 9; A
